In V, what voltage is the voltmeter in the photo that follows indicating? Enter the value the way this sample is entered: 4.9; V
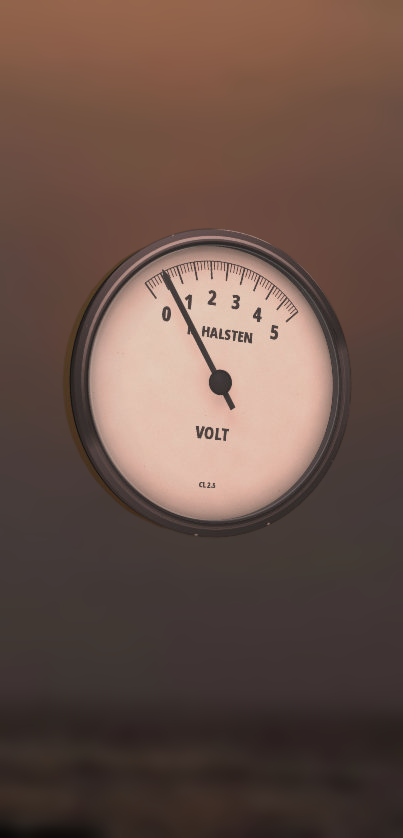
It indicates 0.5; V
